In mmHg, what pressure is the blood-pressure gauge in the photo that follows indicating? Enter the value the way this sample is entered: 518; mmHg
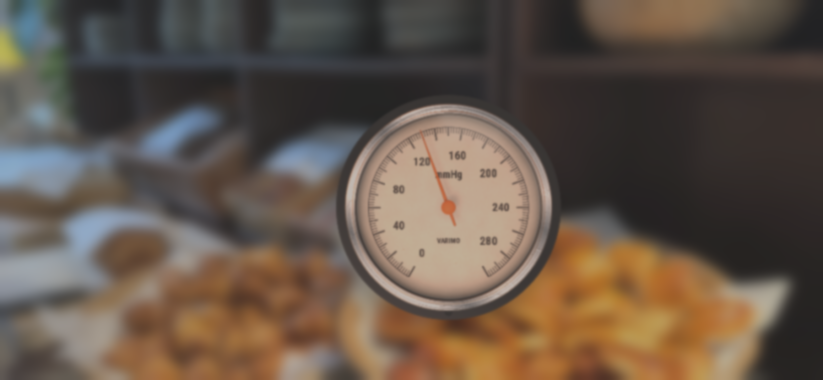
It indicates 130; mmHg
